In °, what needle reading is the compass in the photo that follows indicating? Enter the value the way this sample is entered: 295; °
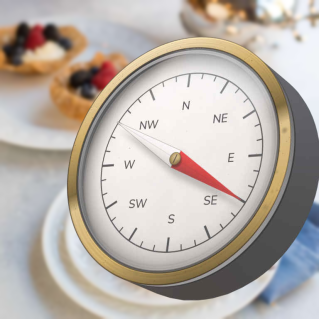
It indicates 120; °
